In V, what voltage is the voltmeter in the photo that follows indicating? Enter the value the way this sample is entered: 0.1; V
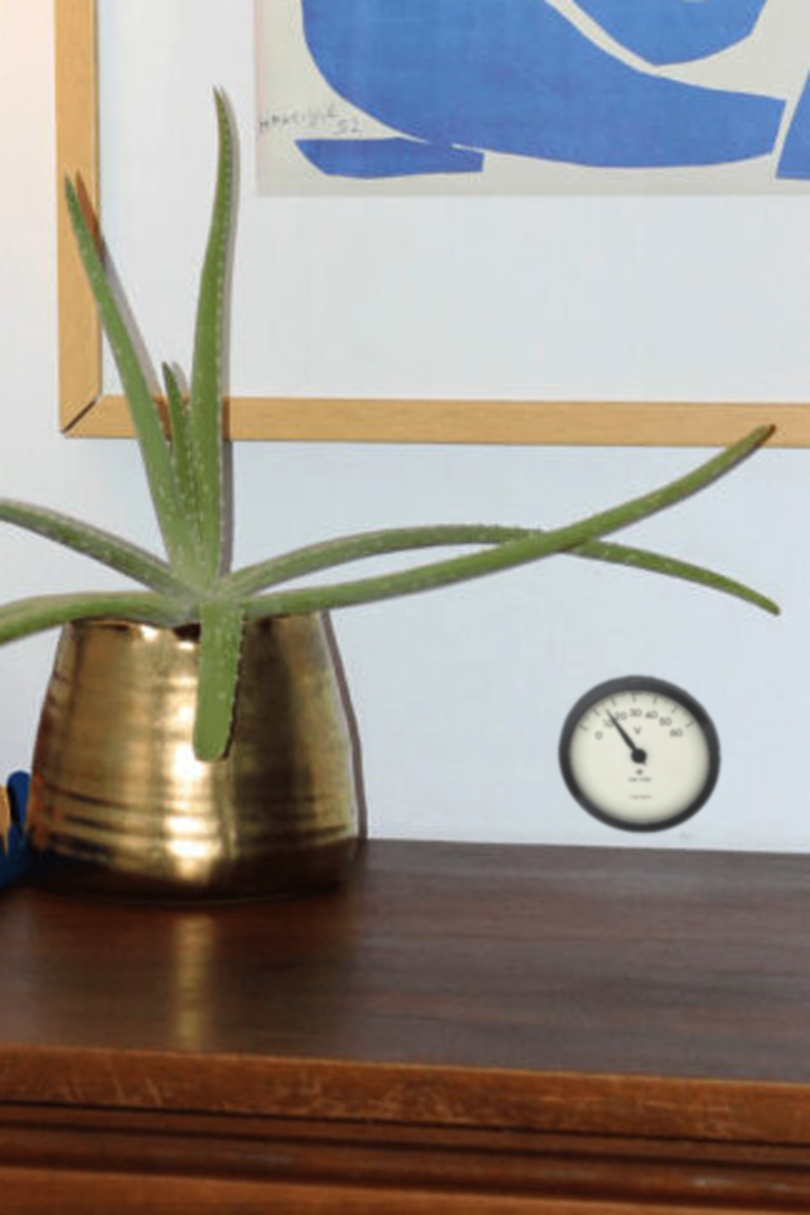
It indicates 15; V
